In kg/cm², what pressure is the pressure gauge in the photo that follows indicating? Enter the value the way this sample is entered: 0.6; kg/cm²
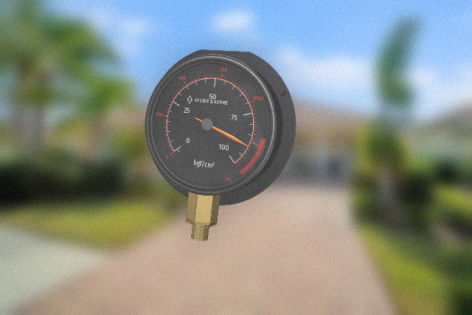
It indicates 90; kg/cm²
